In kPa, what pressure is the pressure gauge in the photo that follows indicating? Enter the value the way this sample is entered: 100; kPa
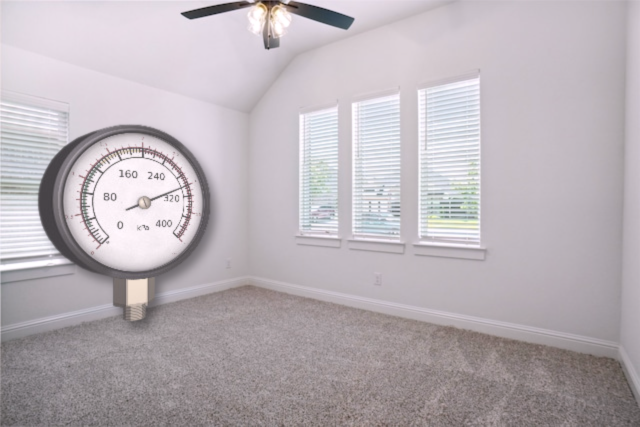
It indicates 300; kPa
